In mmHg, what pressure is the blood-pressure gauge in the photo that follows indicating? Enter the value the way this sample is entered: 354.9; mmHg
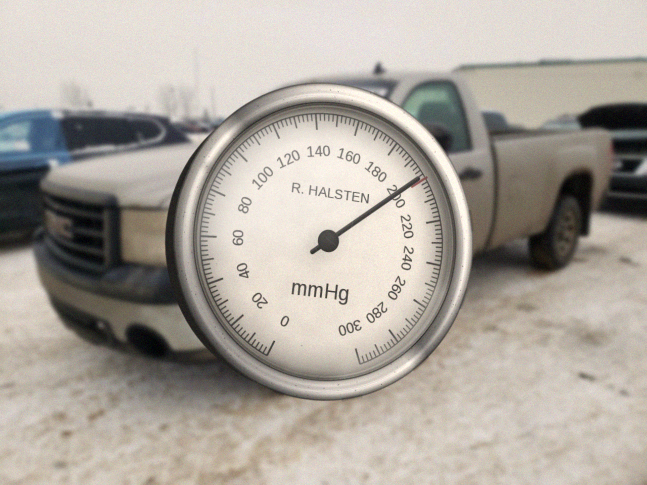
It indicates 198; mmHg
